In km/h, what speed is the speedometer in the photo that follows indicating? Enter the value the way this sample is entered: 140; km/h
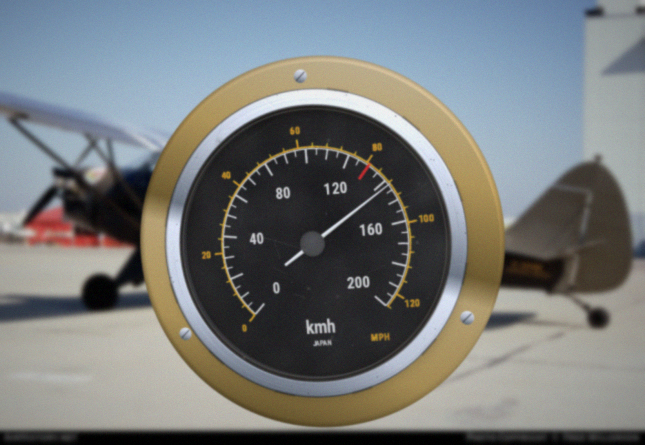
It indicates 142.5; km/h
